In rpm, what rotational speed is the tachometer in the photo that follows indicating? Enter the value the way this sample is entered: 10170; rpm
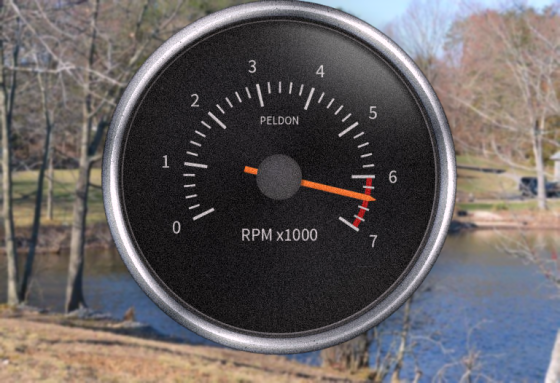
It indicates 6400; rpm
